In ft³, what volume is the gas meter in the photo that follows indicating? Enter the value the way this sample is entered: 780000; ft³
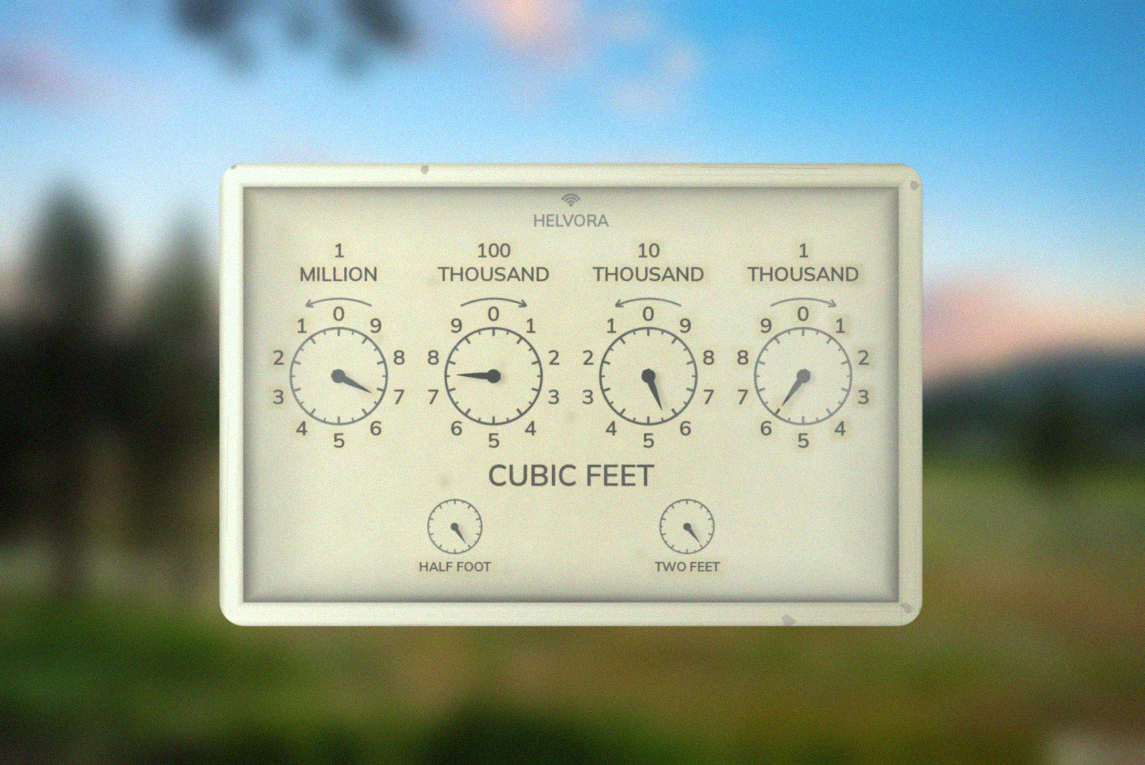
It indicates 675600; ft³
